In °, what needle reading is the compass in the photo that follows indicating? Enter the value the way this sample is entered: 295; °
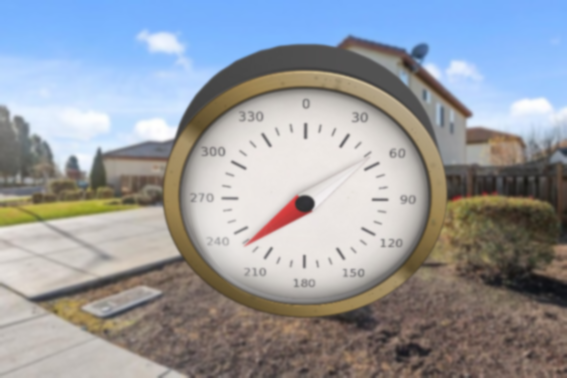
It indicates 230; °
